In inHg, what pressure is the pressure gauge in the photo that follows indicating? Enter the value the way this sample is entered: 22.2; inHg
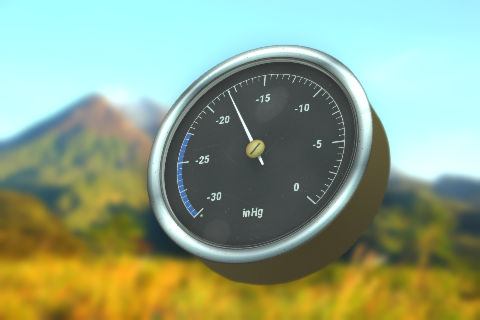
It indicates -18; inHg
